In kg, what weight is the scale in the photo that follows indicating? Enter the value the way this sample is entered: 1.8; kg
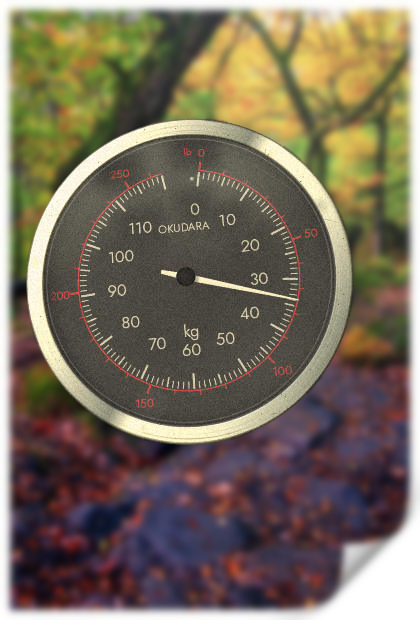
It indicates 34; kg
